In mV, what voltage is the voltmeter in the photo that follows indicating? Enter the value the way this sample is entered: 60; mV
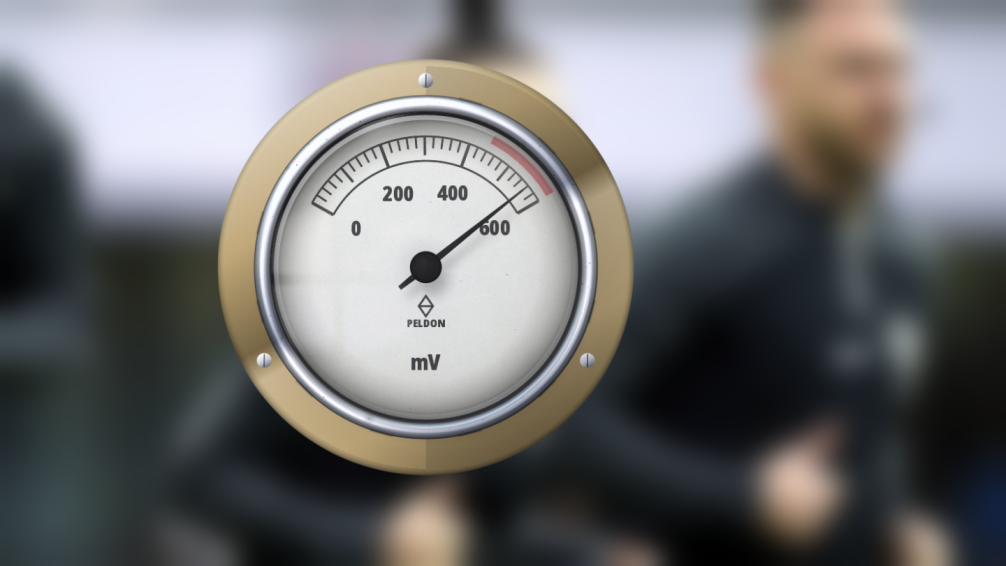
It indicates 560; mV
